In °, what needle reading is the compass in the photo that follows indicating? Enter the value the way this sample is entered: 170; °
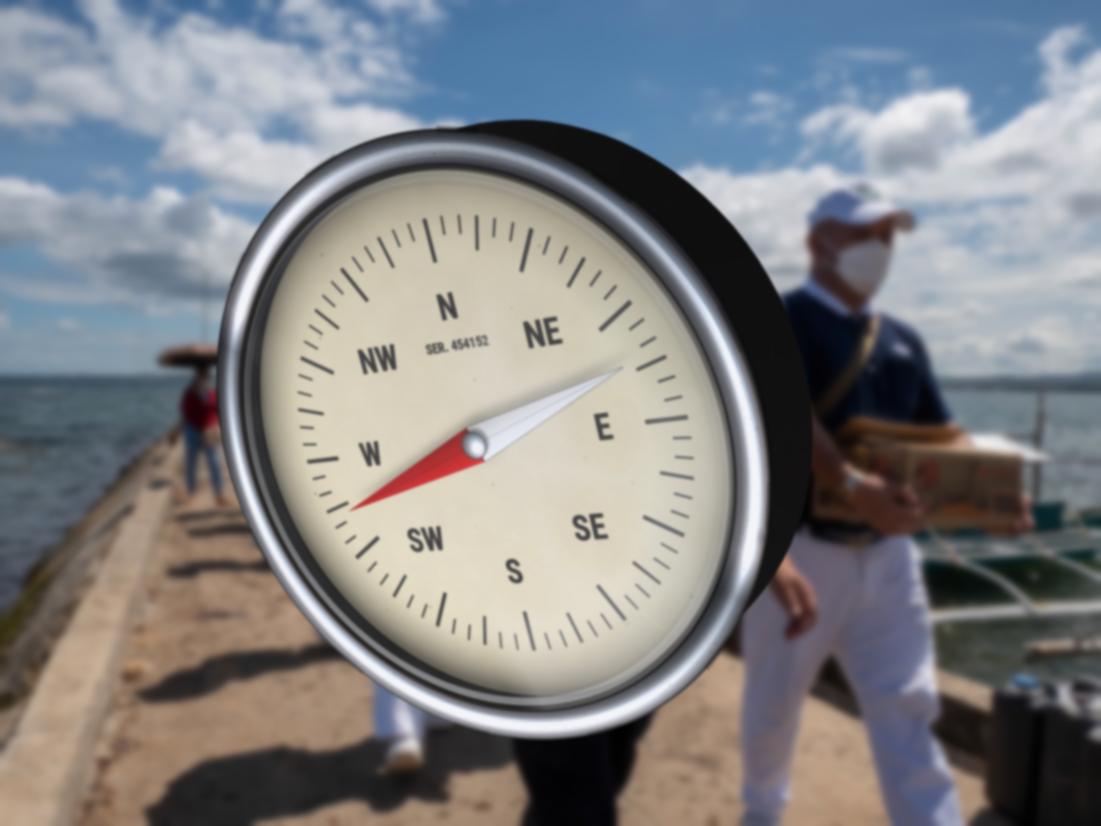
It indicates 252.5; °
